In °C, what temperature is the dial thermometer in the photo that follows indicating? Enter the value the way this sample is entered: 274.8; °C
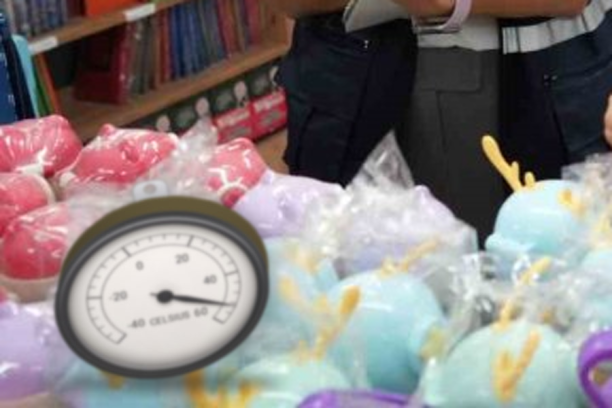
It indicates 52; °C
